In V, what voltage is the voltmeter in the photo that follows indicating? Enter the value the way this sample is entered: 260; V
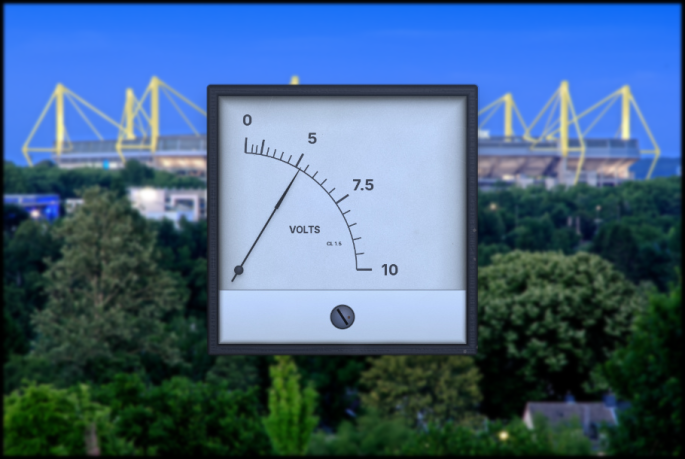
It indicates 5.25; V
